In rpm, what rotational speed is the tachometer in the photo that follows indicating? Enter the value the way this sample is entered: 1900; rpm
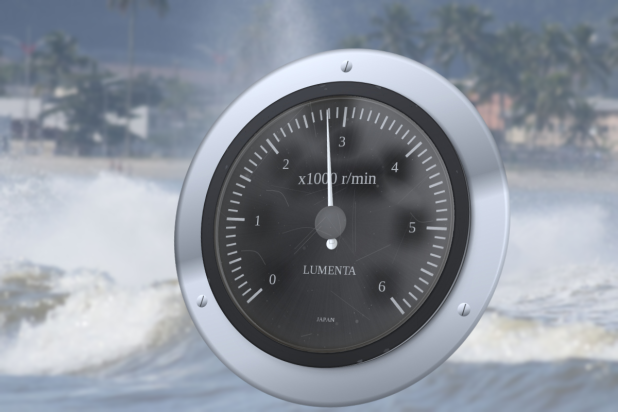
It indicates 2800; rpm
